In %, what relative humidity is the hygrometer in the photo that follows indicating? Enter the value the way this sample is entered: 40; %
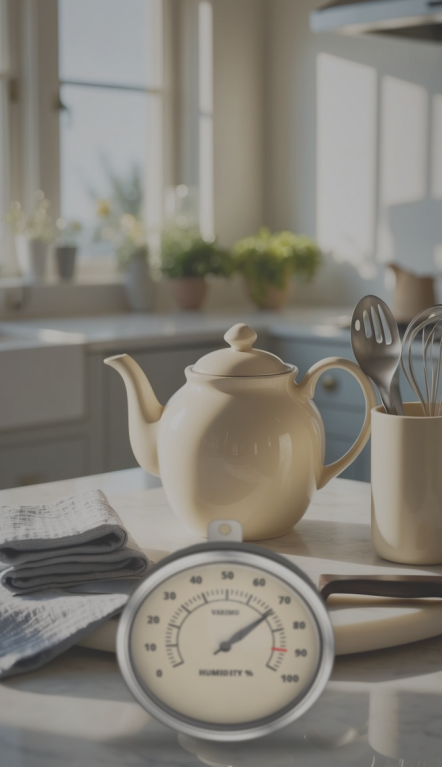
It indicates 70; %
